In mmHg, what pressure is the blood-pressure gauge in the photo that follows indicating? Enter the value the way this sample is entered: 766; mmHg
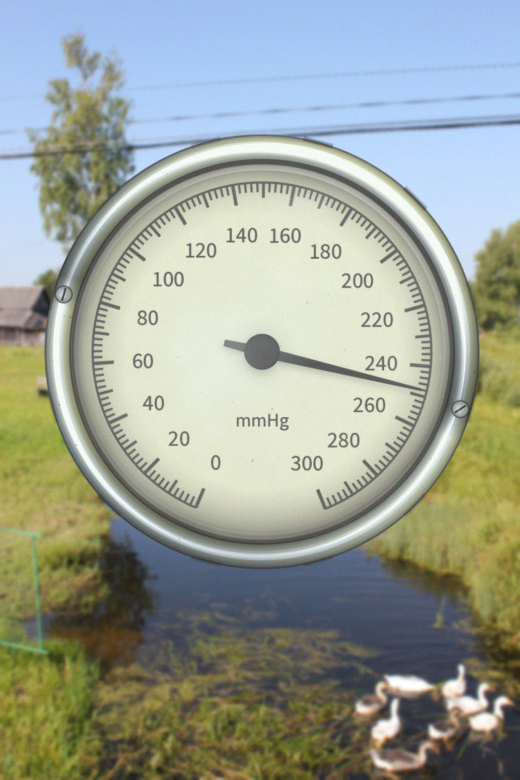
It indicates 248; mmHg
